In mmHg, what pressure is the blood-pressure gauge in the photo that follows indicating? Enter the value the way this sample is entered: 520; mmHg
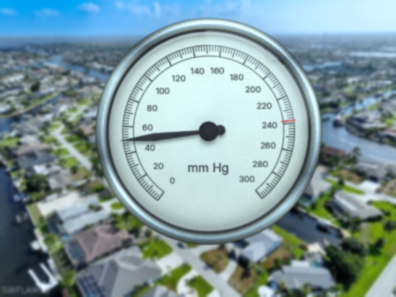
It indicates 50; mmHg
